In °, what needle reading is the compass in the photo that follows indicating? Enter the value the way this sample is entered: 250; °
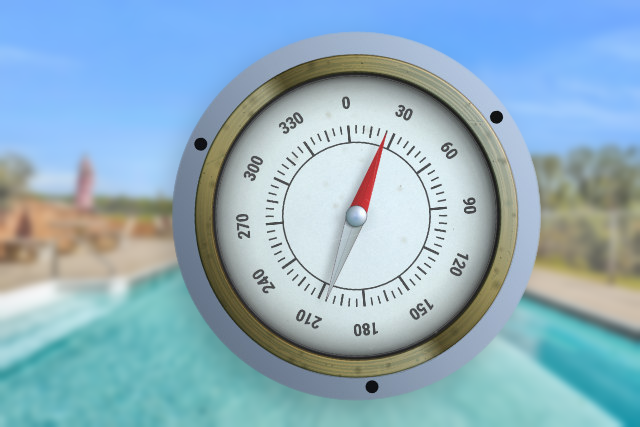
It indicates 25; °
